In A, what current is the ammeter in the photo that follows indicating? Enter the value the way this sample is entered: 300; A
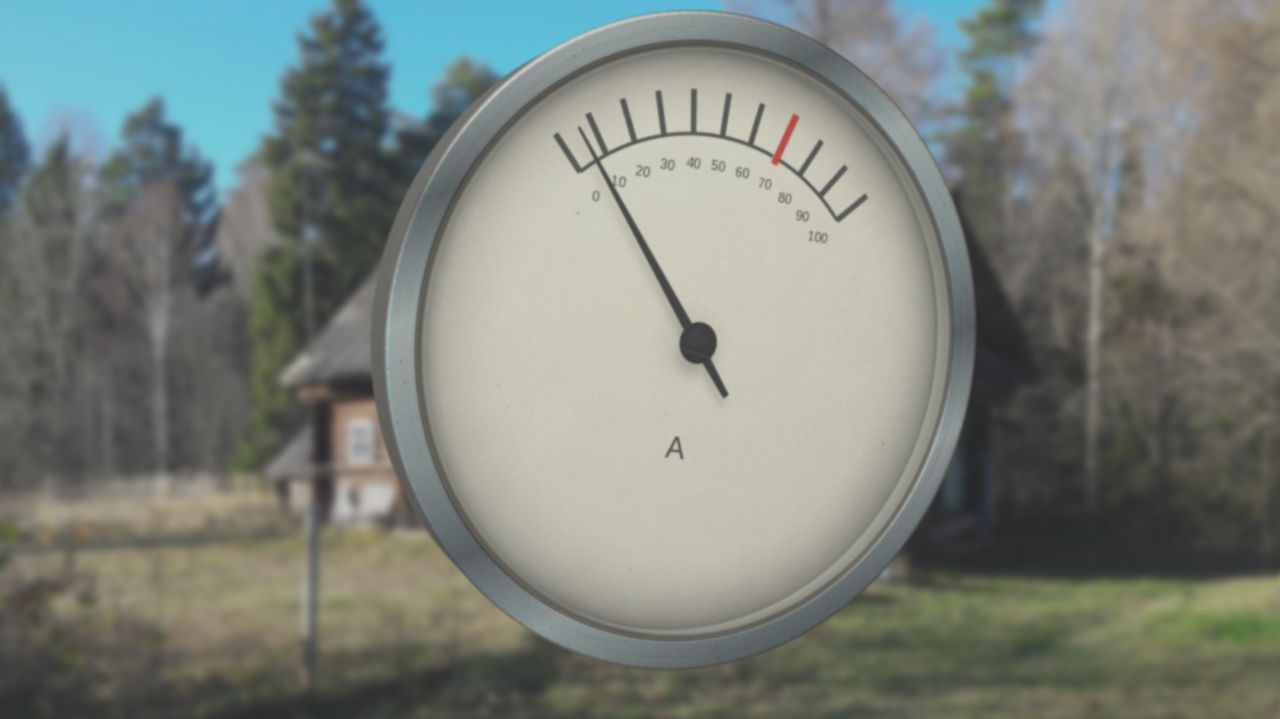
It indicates 5; A
